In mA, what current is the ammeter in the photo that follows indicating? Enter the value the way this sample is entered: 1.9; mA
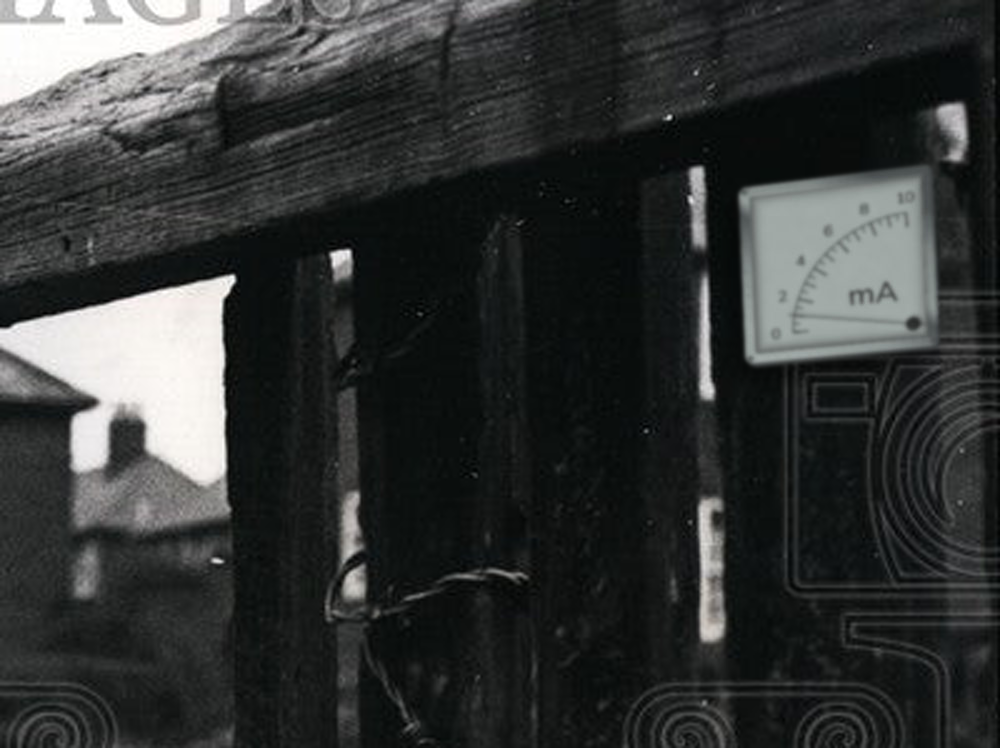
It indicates 1; mA
